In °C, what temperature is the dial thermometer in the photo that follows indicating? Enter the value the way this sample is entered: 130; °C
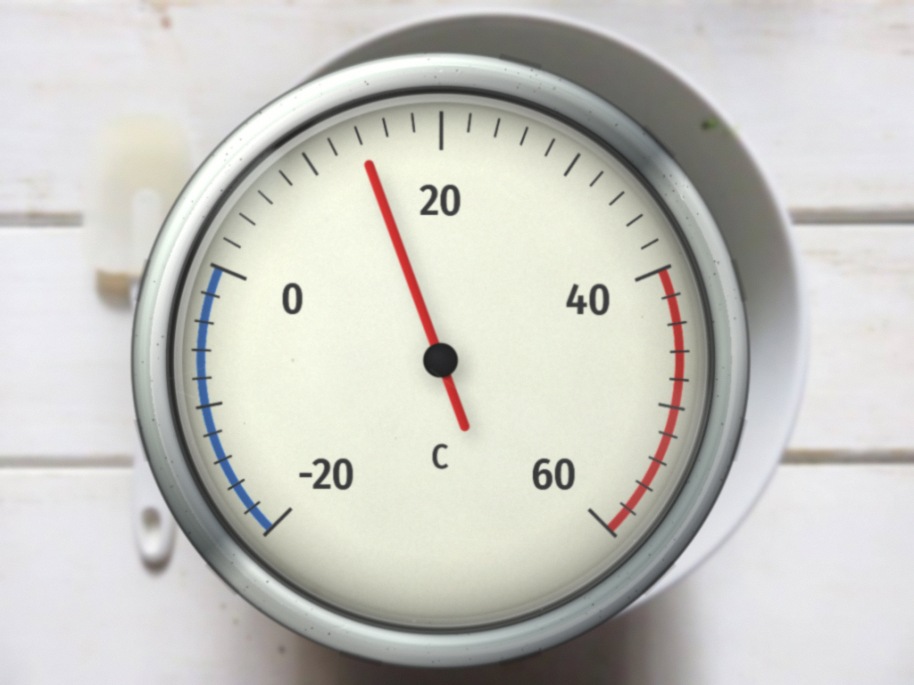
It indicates 14; °C
